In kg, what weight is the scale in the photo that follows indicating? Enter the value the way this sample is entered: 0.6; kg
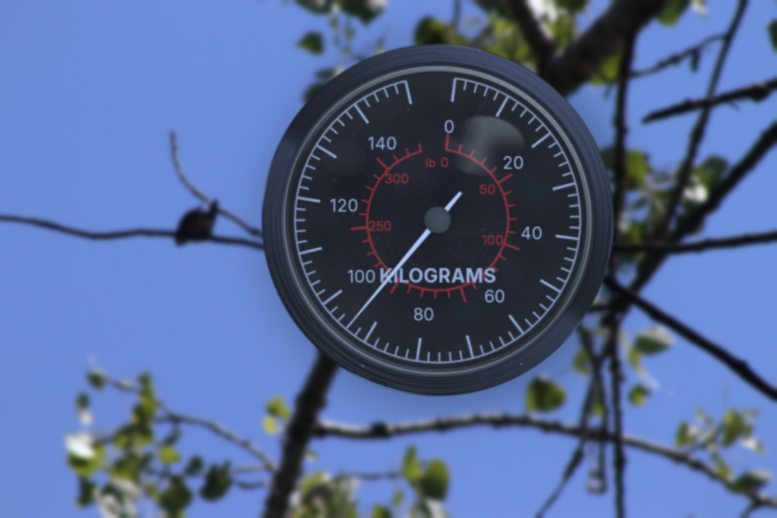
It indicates 94; kg
